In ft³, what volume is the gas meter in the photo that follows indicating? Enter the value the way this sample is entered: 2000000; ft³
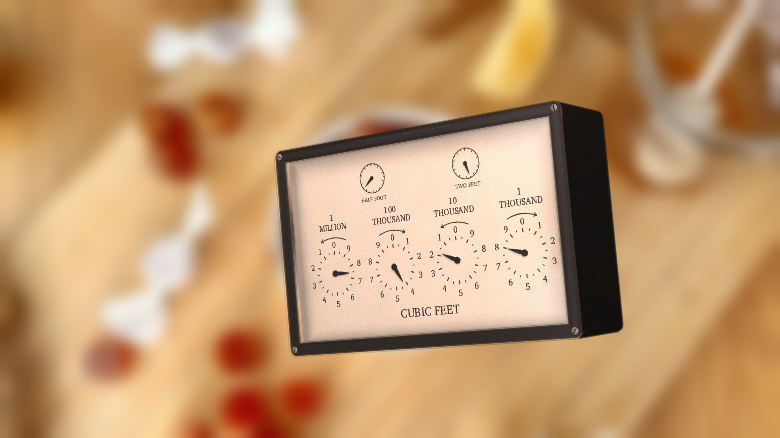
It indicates 741800; ft³
